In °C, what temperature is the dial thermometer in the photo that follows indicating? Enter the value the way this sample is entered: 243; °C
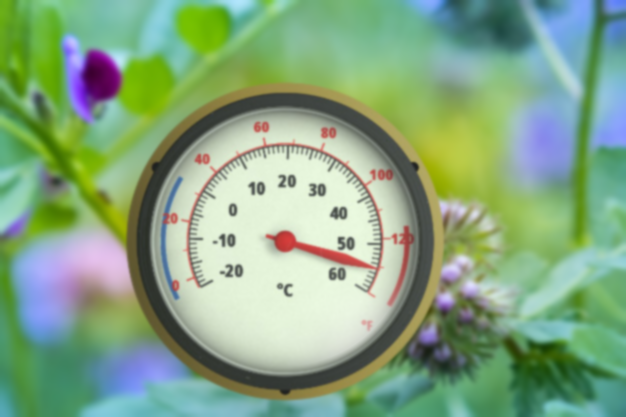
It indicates 55; °C
